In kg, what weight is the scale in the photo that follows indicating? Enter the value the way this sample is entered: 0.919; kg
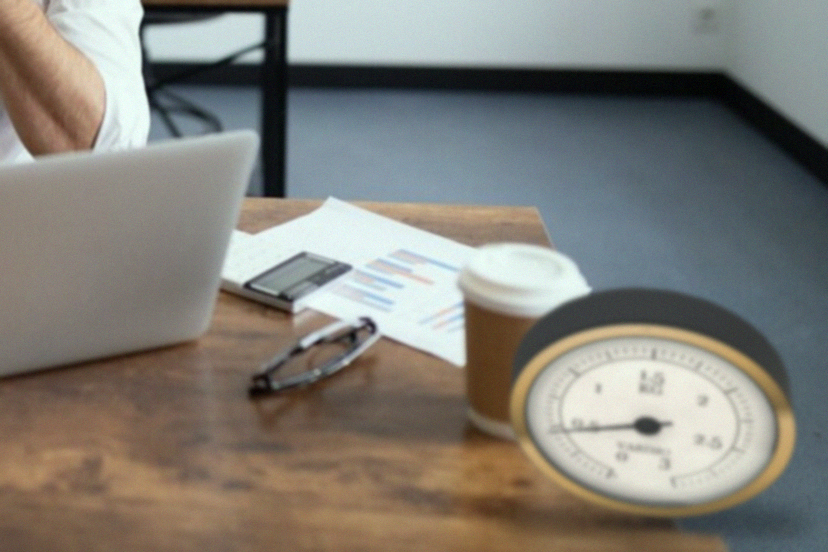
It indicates 0.5; kg
